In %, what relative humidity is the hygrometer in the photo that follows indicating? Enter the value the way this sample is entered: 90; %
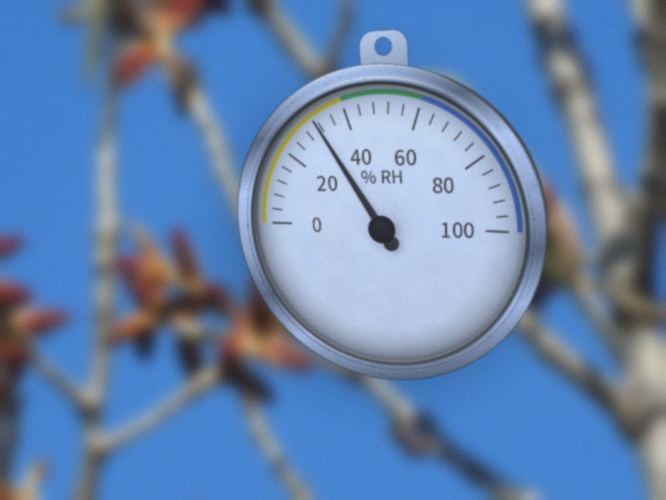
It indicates 32; %
